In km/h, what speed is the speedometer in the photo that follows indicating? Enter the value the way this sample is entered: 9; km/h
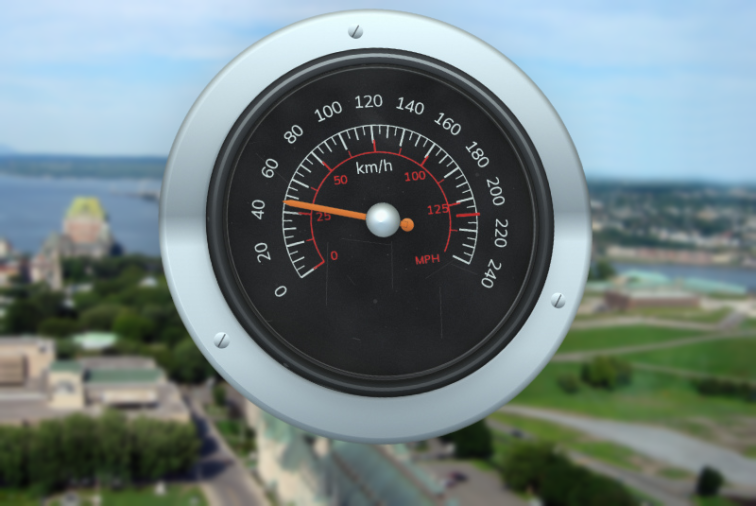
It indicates 45; km/h
